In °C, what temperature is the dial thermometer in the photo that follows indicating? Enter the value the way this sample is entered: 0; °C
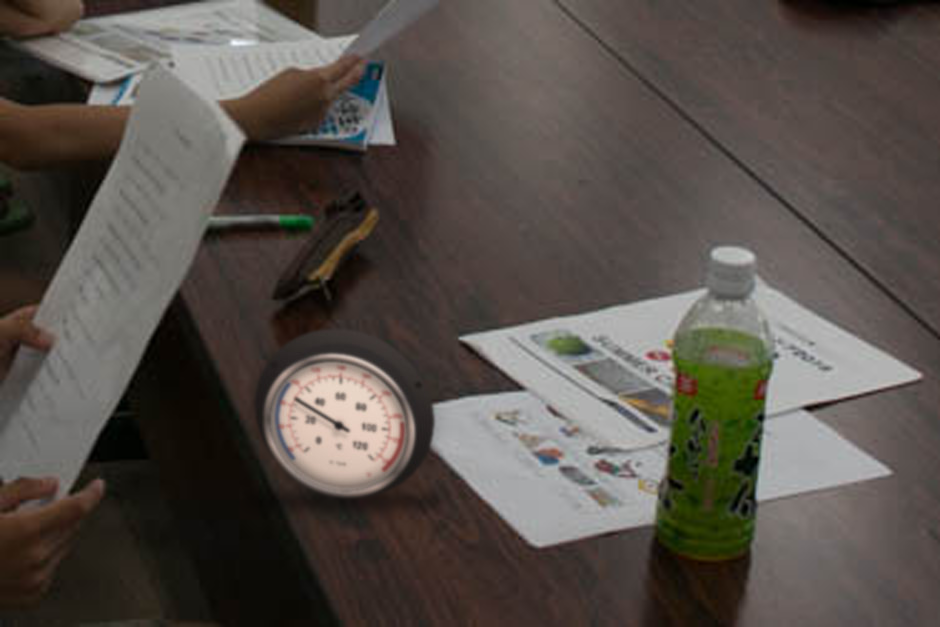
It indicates 32; °C
